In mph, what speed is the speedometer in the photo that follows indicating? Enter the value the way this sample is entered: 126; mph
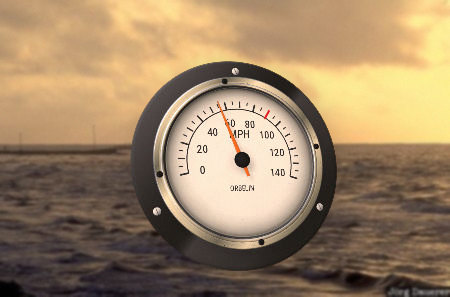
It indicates 55; mph
